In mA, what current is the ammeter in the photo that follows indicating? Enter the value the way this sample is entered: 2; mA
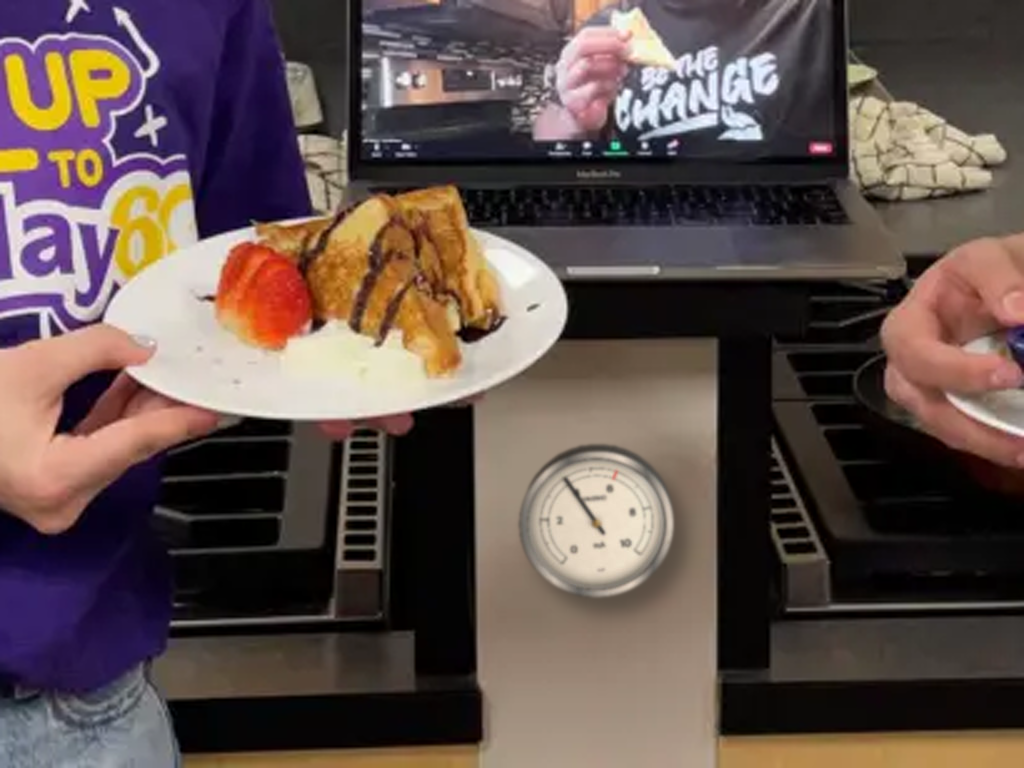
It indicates 4; mA
